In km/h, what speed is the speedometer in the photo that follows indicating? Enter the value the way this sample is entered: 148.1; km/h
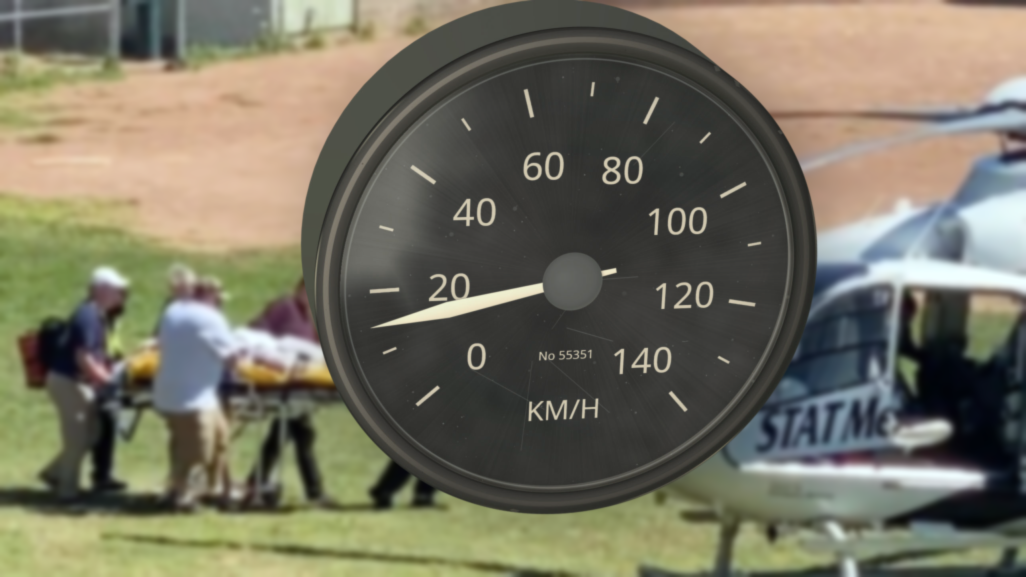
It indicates 15; km/h
